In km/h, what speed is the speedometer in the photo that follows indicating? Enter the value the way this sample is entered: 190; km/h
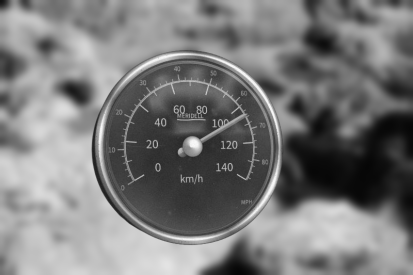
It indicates 105; km/h
